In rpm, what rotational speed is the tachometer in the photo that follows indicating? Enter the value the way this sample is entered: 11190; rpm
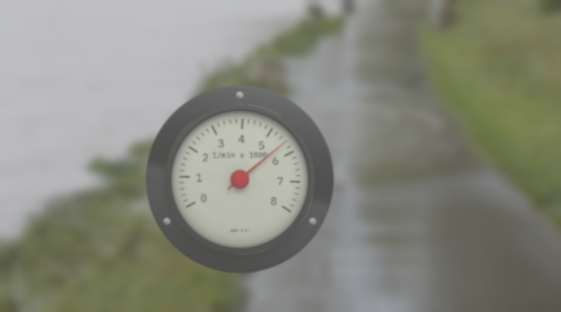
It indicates 5600; rpm
